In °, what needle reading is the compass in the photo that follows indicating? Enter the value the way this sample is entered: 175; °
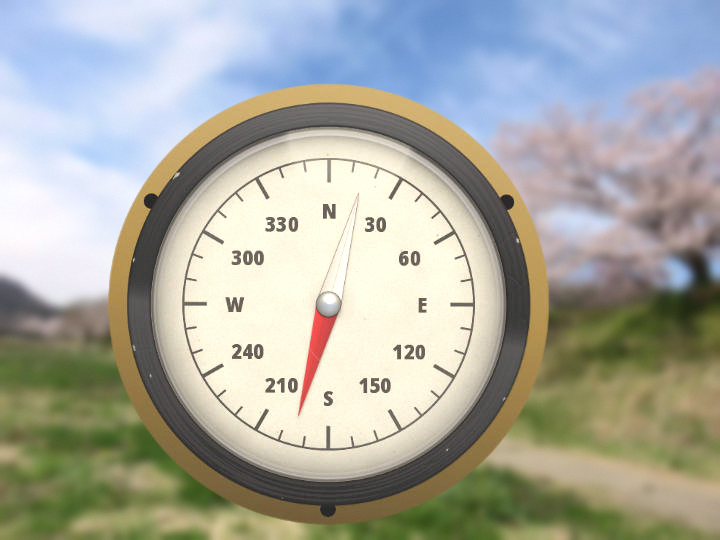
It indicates 195; °
